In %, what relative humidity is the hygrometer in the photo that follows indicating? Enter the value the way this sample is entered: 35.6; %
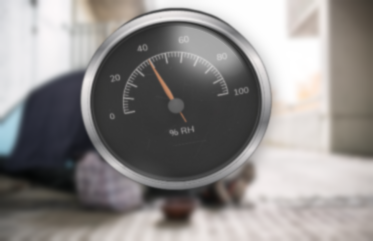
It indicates 40; %
